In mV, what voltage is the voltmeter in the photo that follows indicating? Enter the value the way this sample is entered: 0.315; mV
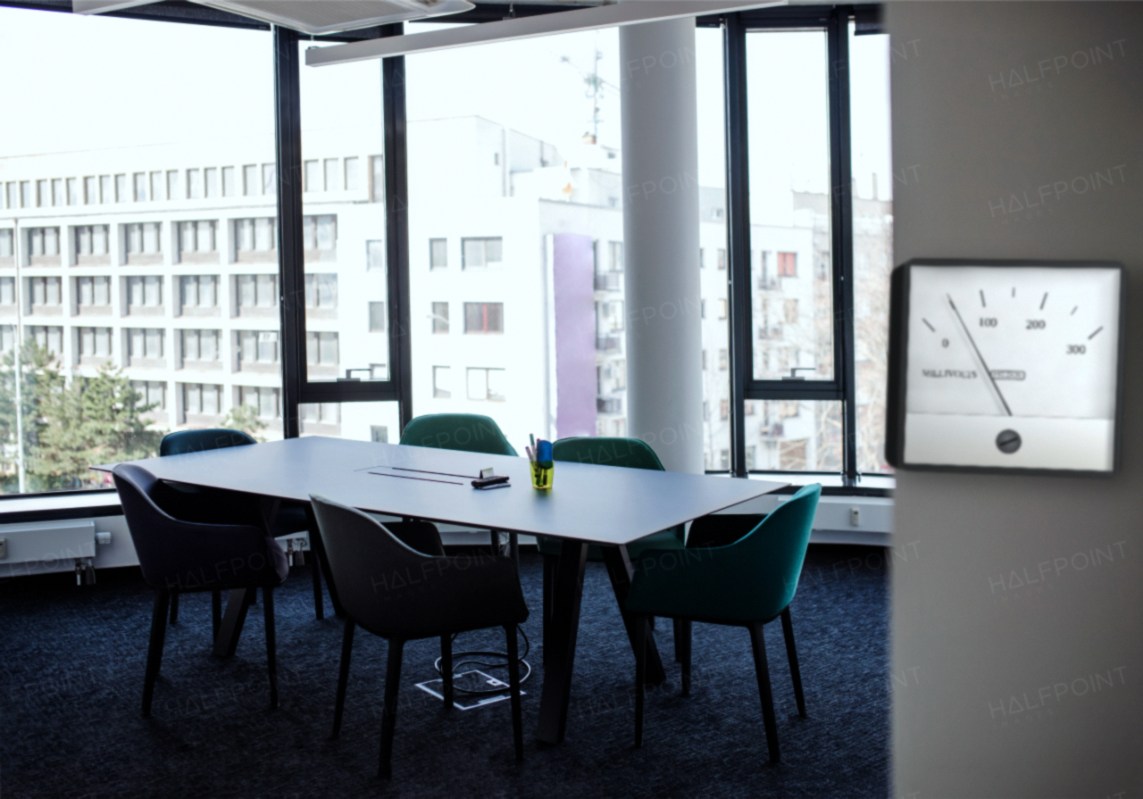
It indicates 50; mV
